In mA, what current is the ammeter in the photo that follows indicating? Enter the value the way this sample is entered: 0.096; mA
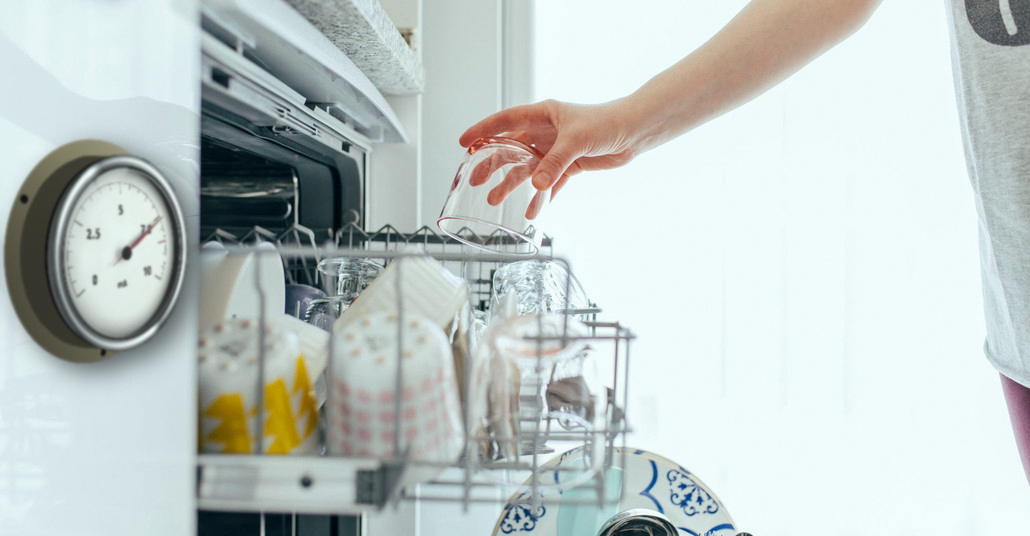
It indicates 7.5; mA
